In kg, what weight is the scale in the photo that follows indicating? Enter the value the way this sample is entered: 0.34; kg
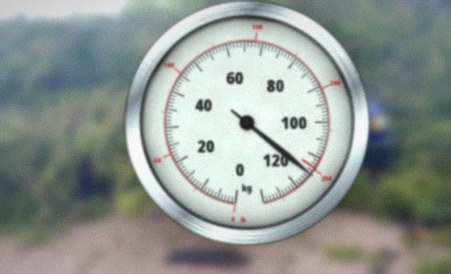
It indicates 115; kg
